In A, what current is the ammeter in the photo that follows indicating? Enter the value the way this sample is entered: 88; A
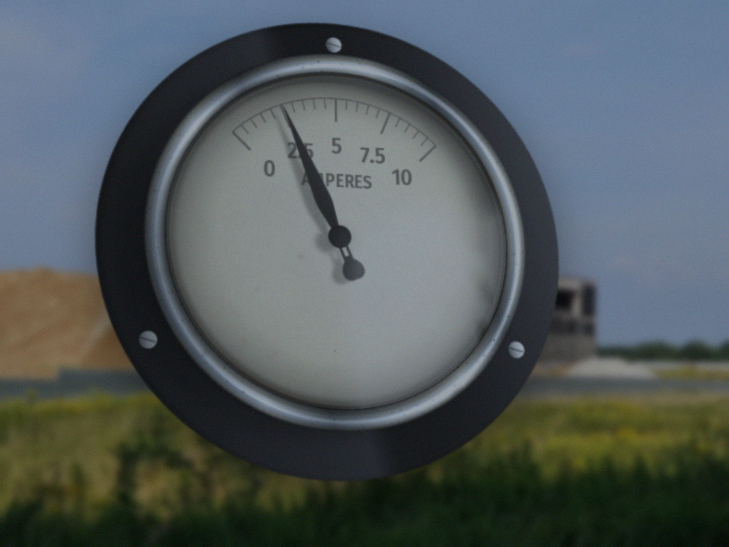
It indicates 2.5; A
